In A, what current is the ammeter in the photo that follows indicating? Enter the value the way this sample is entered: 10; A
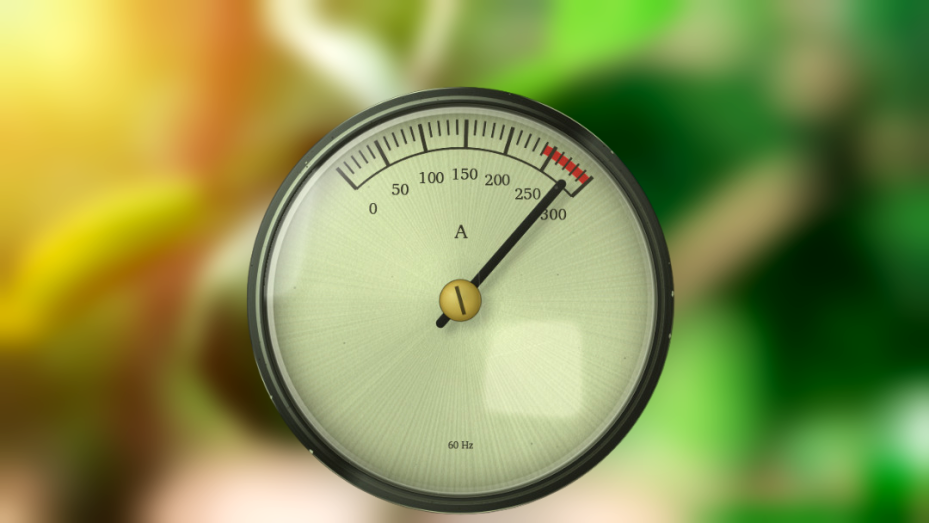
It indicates 280; A
